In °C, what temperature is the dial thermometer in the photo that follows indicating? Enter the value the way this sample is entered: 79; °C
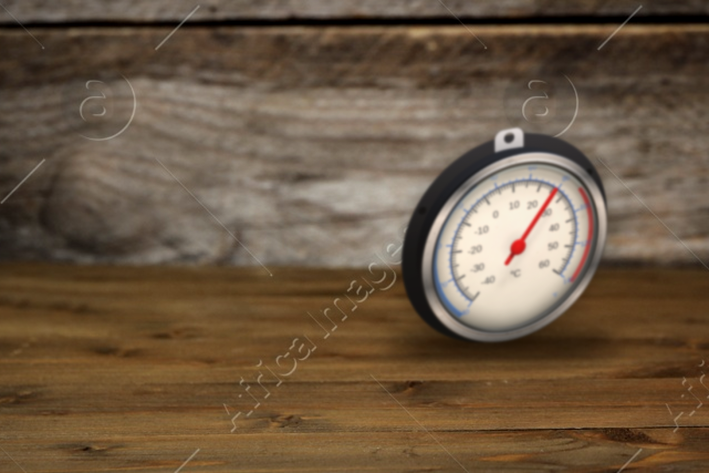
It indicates 25; °C
